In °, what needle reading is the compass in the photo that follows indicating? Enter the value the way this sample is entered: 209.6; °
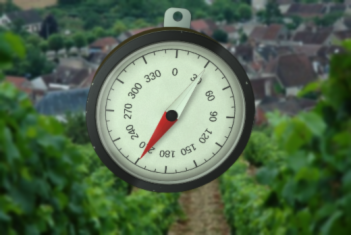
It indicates 210; °
